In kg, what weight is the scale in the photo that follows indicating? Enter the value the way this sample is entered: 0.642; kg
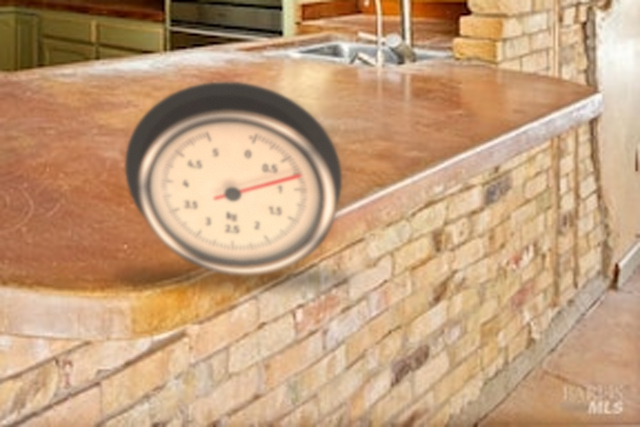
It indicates 0.75; kg
